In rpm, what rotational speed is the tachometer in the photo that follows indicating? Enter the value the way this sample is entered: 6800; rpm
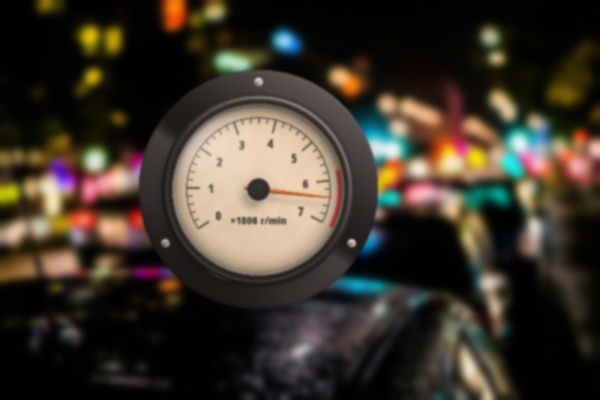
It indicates 6400; rpm
